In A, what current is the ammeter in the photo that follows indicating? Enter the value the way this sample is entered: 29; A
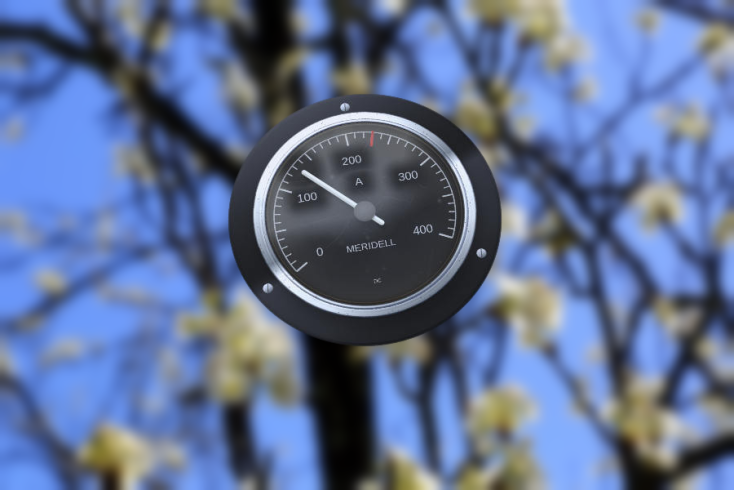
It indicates 130; A
